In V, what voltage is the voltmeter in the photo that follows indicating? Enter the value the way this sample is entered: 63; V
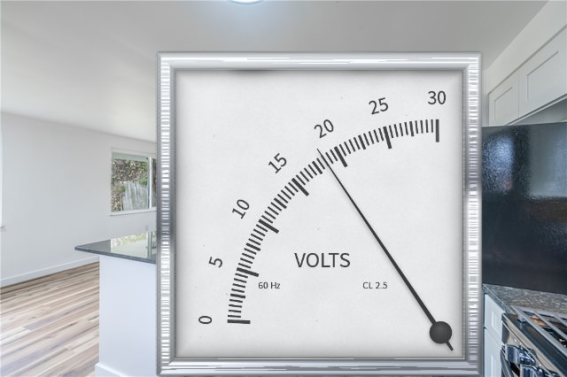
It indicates 18.5; V
